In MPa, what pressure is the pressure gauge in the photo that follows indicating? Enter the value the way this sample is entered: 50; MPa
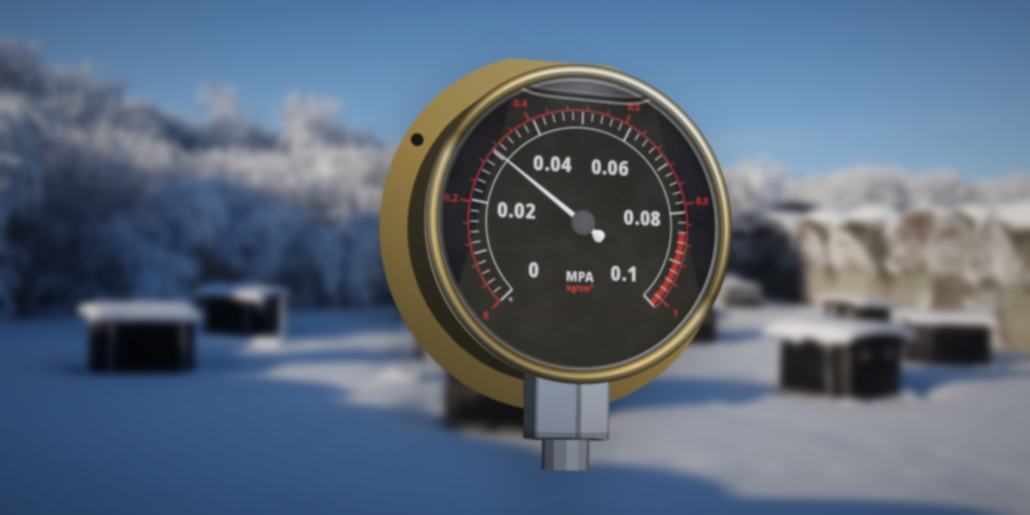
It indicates 0.03; MPa
